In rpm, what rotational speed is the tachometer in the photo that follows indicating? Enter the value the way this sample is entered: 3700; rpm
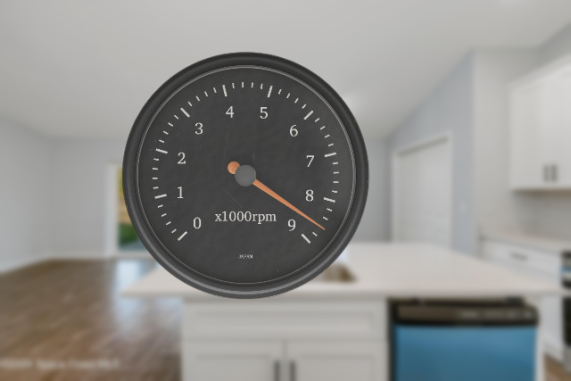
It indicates 8600; rpm
